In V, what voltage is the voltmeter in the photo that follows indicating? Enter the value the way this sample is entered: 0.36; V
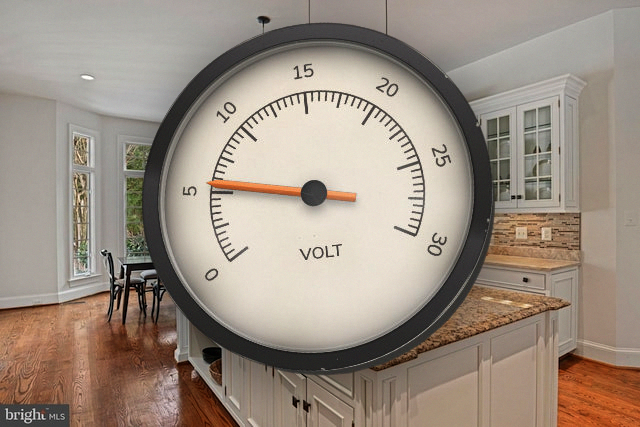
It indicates 5.5; V
